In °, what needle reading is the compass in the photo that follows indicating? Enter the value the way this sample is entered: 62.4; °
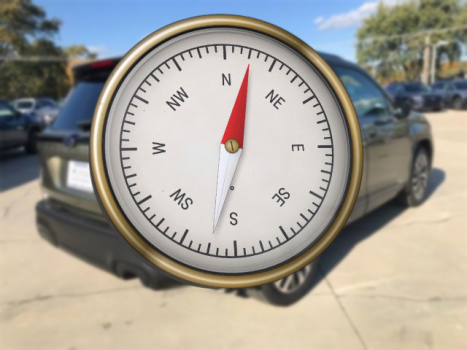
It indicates 15; °
